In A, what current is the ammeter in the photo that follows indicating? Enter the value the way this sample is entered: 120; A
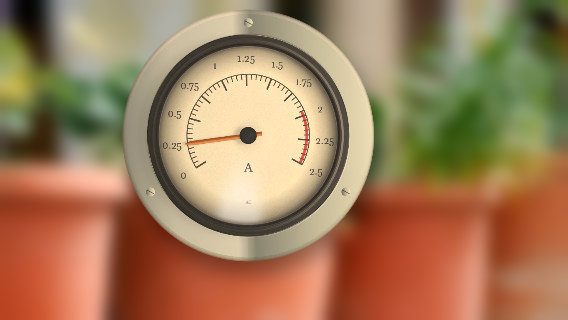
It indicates 0.25; A
